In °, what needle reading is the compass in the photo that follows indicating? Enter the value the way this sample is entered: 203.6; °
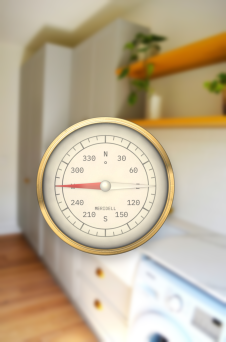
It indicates 270; °
